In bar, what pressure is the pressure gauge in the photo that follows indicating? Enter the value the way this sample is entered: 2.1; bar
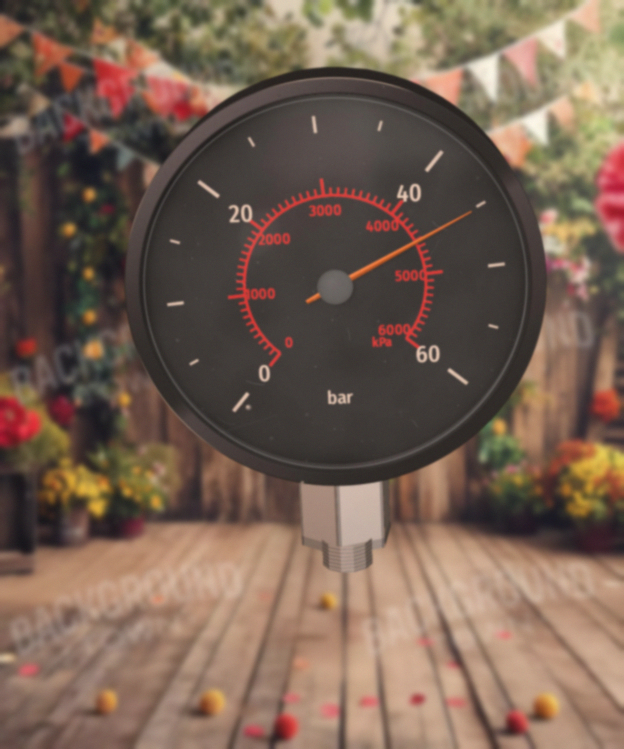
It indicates 45; bar
